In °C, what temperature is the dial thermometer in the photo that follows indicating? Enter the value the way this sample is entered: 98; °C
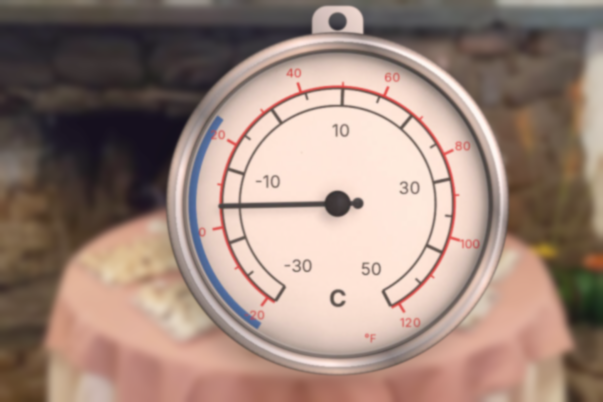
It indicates -15; °C
